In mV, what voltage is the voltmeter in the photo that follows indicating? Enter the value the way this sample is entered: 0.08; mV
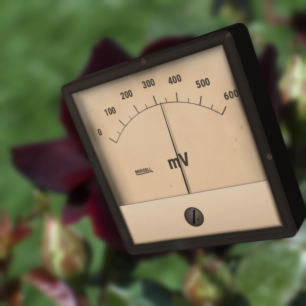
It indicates 325; mV
